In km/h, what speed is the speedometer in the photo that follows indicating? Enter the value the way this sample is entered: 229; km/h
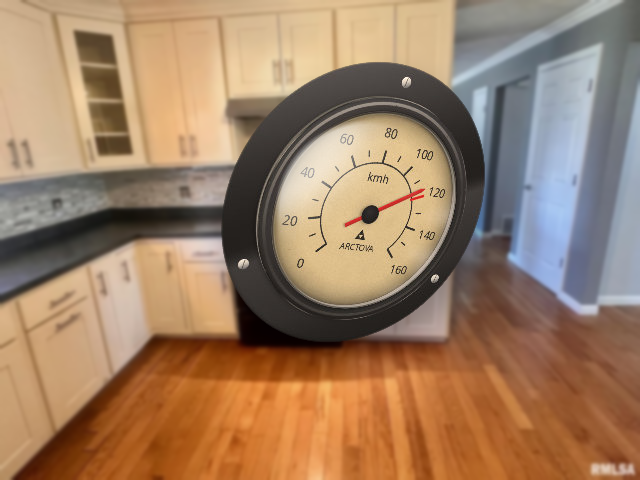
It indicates 115; km/h
